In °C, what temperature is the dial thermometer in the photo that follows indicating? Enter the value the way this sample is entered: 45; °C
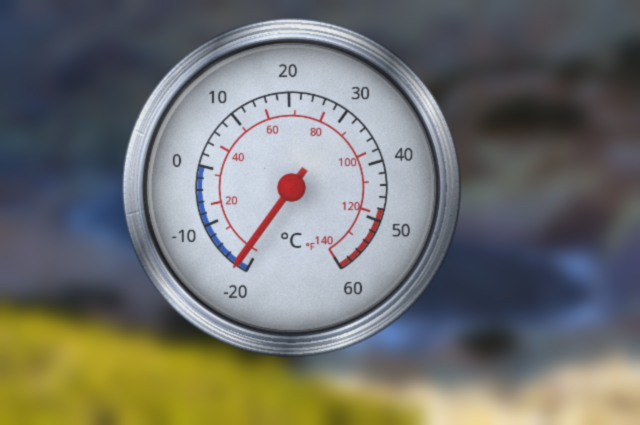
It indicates -18; °C
